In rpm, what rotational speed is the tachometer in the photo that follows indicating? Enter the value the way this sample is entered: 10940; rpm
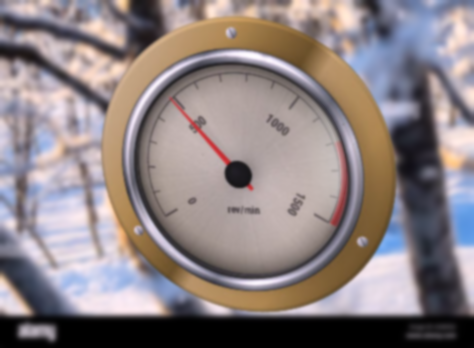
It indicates 500; rpm
